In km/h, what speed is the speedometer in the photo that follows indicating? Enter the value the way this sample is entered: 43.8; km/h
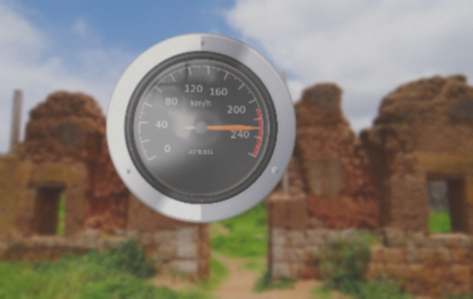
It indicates 230; km/h
